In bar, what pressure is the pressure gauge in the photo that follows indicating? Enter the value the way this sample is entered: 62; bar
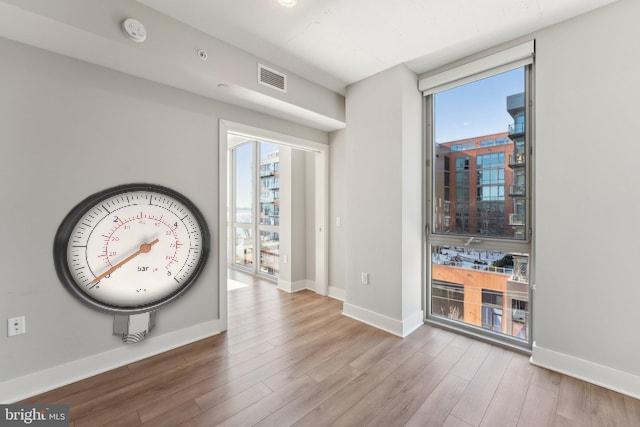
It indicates 0.1; bar
